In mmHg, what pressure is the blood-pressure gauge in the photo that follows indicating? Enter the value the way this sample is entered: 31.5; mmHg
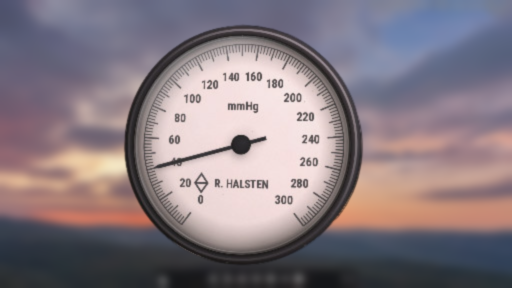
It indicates 40; mmHg
